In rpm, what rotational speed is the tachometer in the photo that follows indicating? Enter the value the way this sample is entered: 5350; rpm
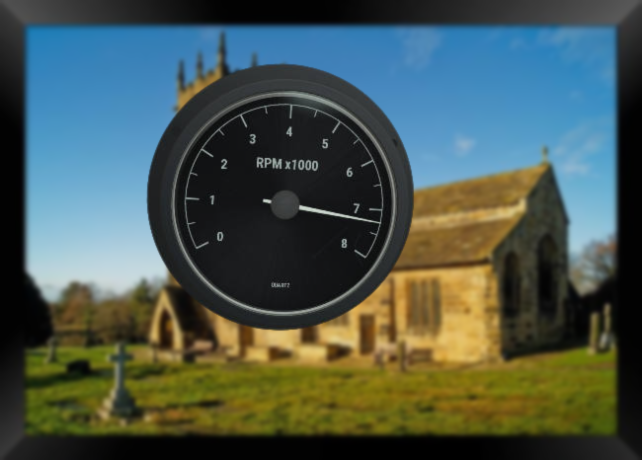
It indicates 7250; rpm
